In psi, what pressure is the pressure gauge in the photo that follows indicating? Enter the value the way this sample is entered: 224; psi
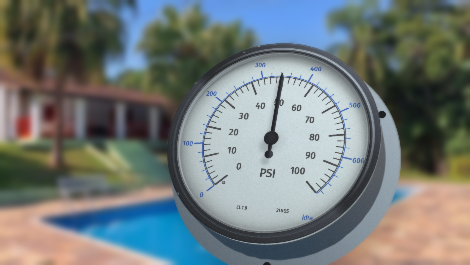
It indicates 50; psi
